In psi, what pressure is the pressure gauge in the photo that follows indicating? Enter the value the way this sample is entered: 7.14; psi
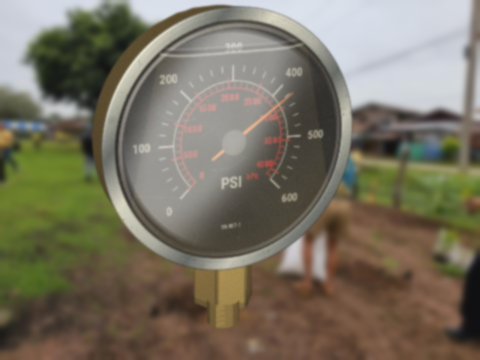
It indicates 420; psi
